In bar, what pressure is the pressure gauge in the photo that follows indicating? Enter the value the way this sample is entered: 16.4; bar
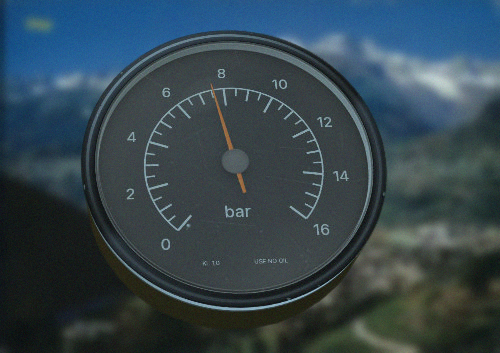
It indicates 7.5; bar
